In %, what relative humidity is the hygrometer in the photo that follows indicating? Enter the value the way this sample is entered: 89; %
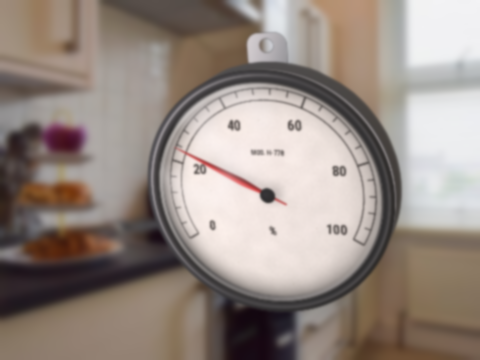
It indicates 24; %
